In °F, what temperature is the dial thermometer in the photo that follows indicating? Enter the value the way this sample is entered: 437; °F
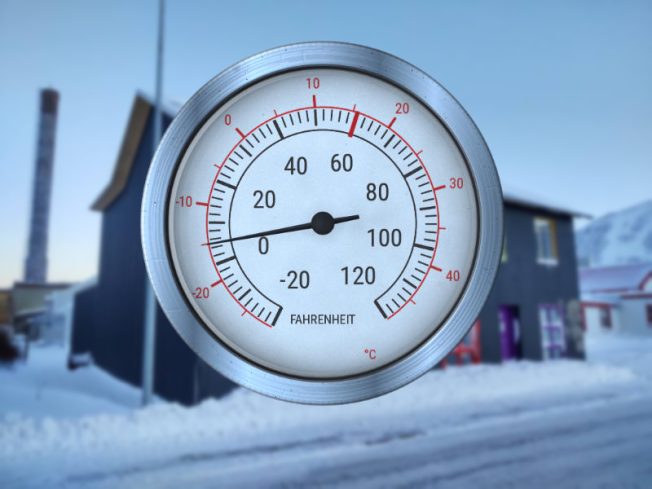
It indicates 5; °F
